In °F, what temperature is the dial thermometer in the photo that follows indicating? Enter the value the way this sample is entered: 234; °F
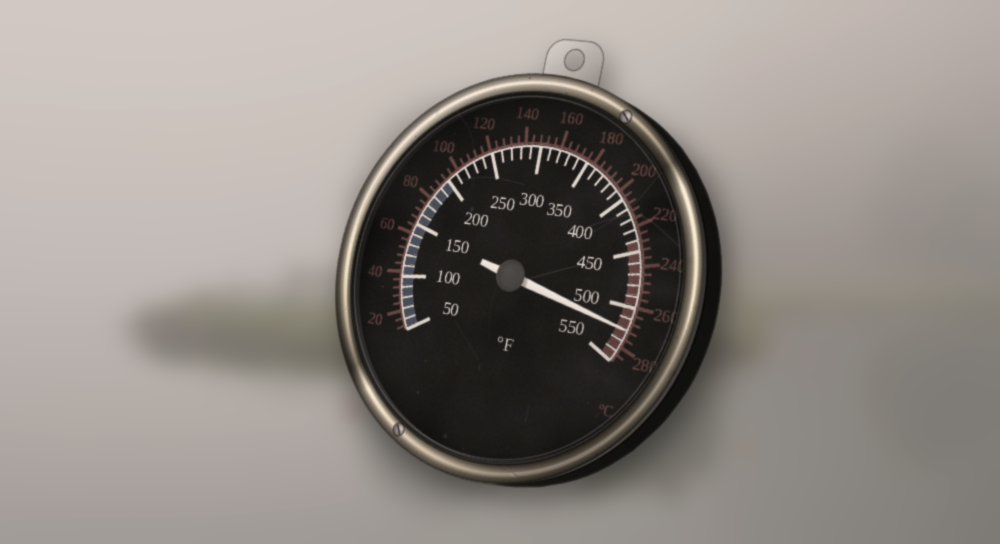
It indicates 520; °F
